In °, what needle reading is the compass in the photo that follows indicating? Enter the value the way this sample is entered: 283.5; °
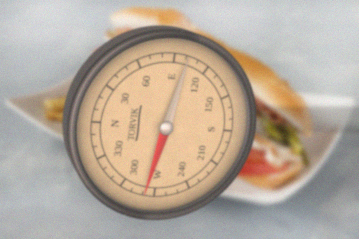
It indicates 280; °
